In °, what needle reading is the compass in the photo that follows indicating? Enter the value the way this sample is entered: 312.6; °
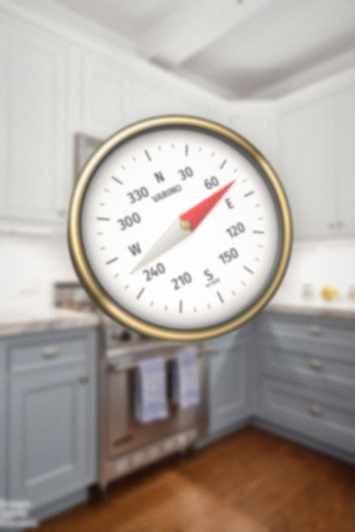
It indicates 75; °
